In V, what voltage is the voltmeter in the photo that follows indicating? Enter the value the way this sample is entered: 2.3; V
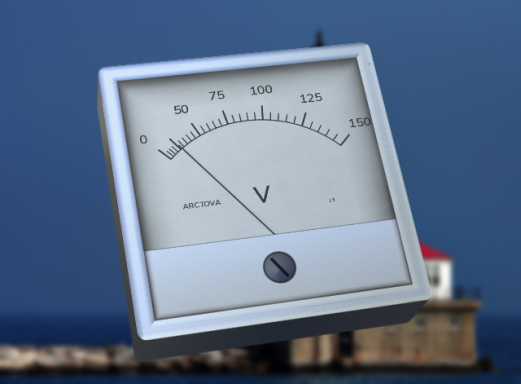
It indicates 25; V
